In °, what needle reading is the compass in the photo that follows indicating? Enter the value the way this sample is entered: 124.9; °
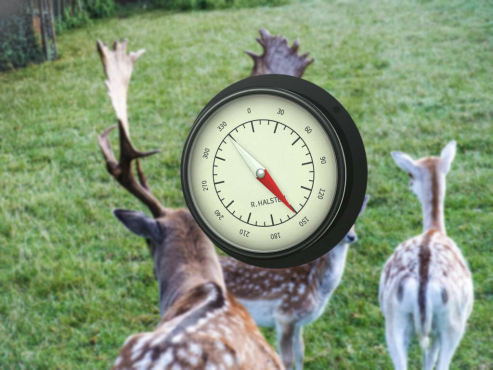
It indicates 150; °
